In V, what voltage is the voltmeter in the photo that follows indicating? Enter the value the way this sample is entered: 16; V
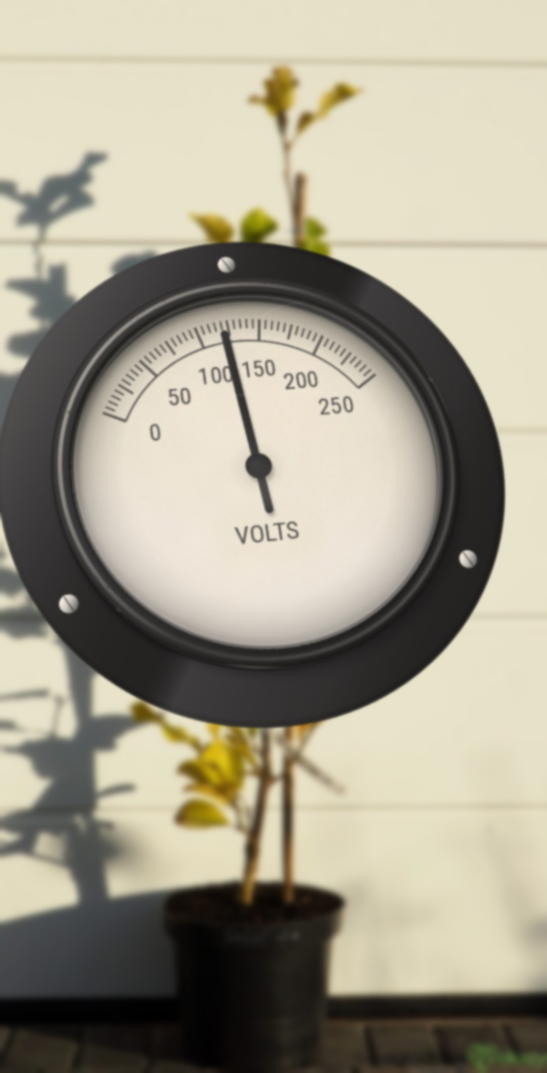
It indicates 120; V
